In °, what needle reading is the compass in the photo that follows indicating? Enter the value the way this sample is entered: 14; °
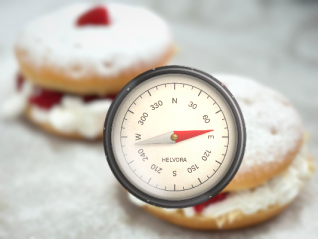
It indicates 80; °
